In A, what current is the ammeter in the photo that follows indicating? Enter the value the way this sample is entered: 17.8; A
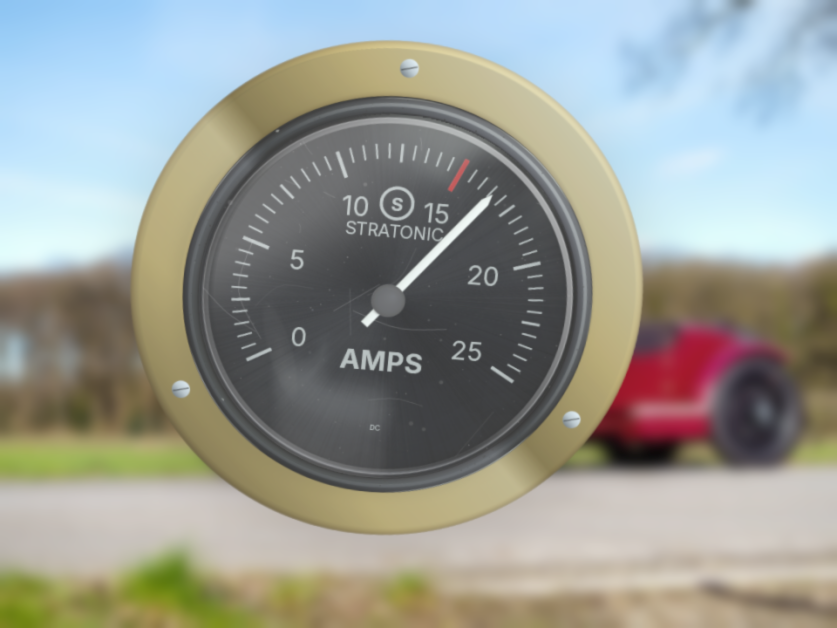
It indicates 16.5; A
